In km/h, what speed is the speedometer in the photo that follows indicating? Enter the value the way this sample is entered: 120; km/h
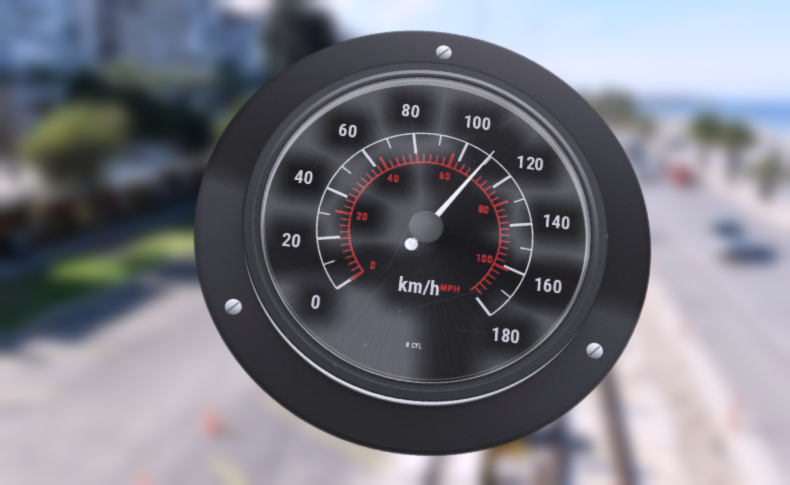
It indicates 110; km/h
